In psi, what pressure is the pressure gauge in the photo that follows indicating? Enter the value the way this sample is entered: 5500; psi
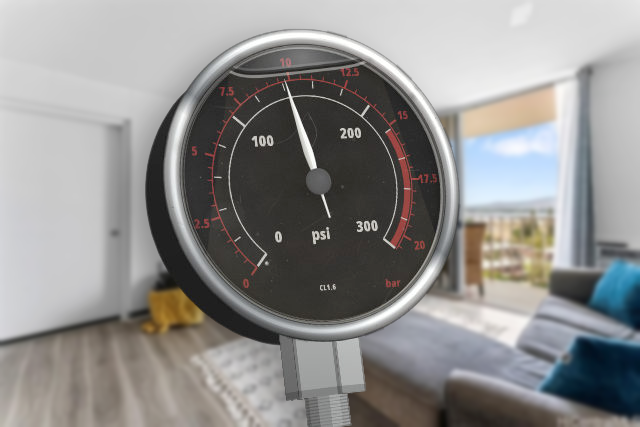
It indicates 140; psi
